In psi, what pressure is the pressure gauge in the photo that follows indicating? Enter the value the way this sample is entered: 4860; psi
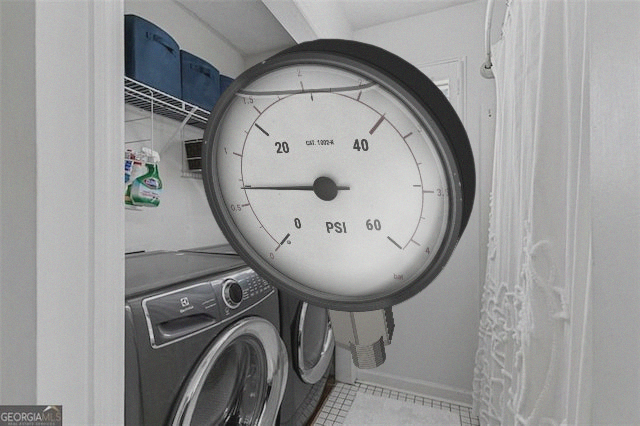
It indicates 10; psi
